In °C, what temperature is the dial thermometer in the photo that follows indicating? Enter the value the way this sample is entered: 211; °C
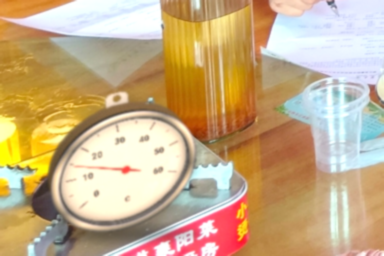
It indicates 15; °C
